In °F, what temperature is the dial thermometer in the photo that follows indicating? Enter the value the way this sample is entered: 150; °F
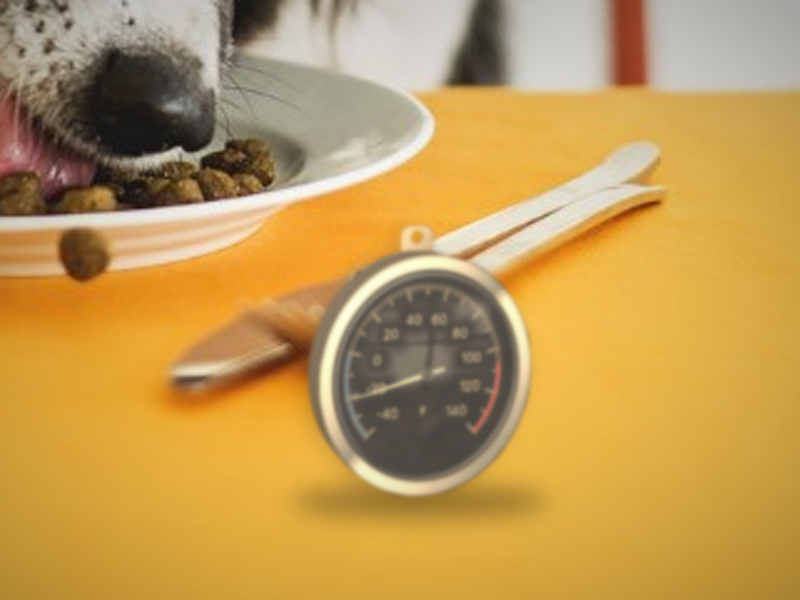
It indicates -20; °F
